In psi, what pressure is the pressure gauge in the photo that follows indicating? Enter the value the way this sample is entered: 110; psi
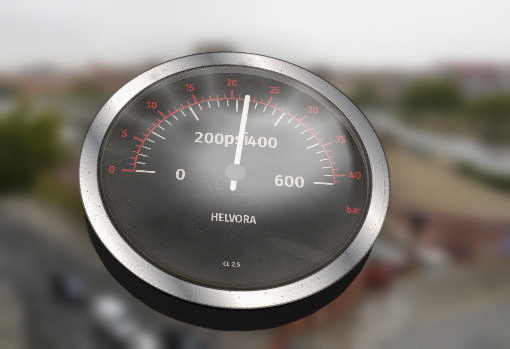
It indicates 320; psi
